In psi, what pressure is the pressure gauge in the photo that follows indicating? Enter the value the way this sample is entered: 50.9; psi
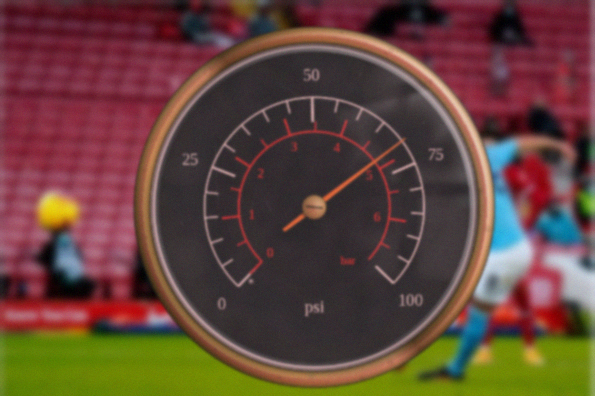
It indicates 70; psi
